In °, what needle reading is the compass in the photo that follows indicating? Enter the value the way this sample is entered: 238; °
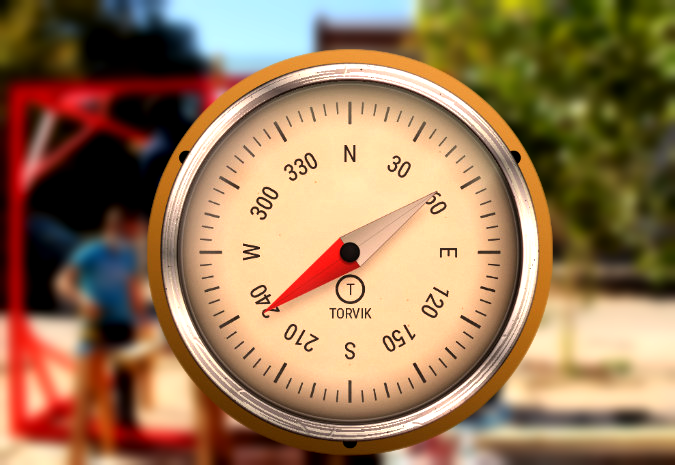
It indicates 235; °
